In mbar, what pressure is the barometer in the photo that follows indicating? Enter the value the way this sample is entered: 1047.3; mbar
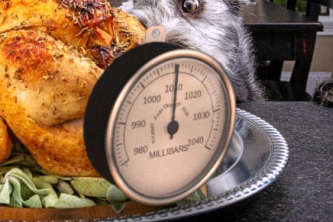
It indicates 1010; mbar
